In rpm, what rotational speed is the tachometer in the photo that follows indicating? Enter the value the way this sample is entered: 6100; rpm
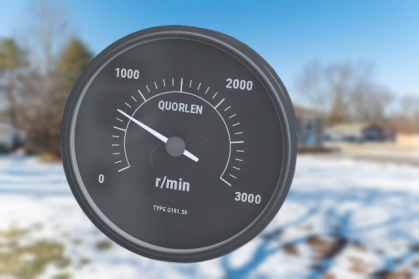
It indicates 700; rpm
